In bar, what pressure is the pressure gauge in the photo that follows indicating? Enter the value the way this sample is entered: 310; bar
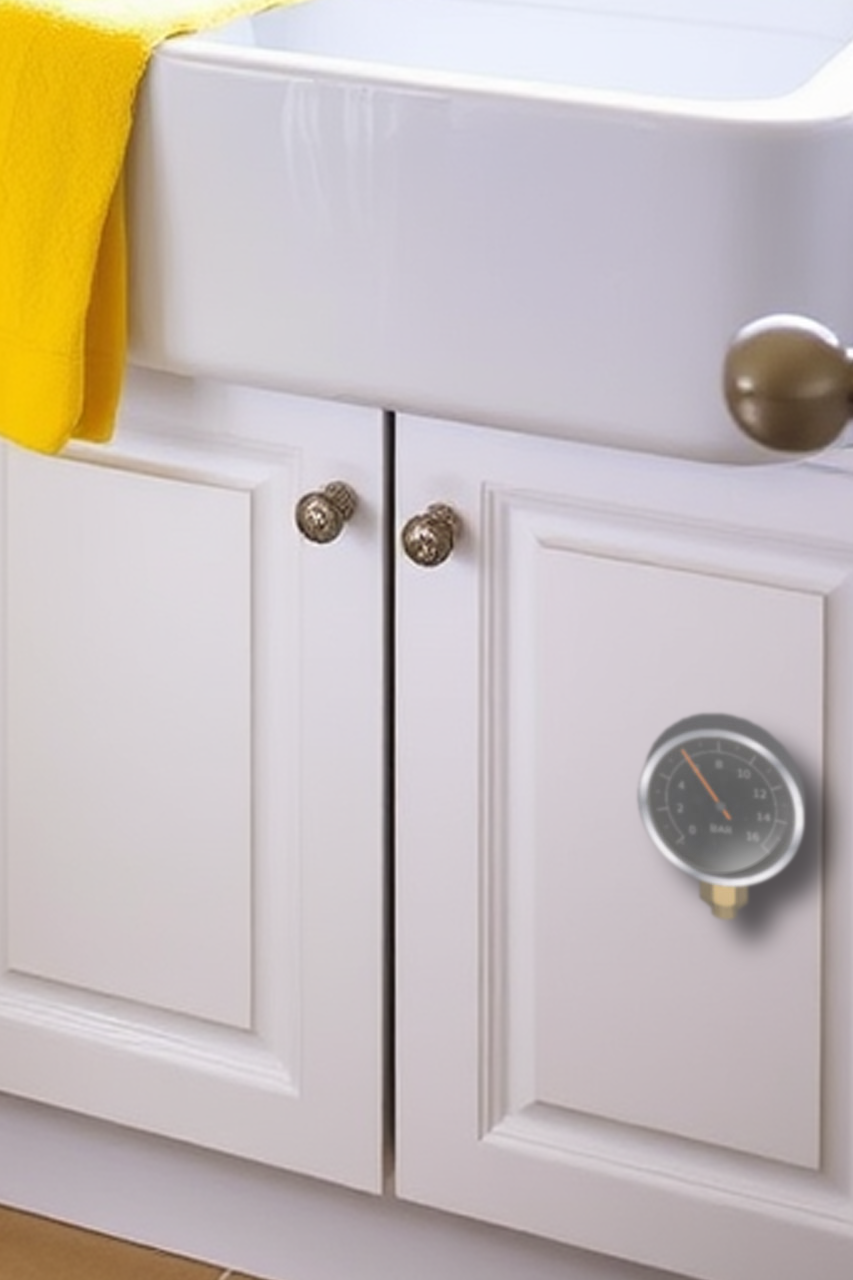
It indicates 6; bar
